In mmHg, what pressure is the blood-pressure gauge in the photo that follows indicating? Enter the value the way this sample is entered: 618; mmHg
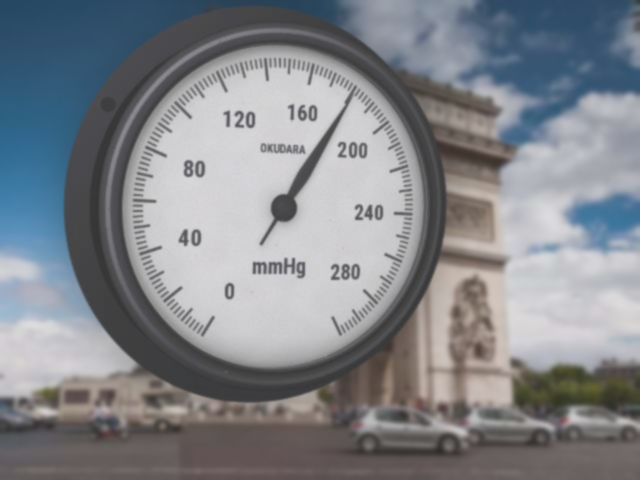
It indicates 180; mmHg
